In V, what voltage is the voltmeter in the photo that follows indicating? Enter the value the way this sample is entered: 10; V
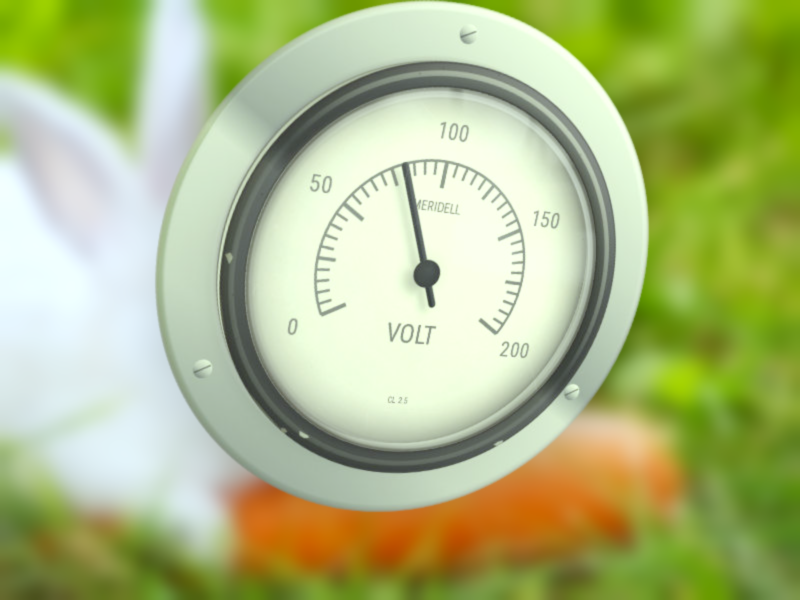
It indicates 80; V
